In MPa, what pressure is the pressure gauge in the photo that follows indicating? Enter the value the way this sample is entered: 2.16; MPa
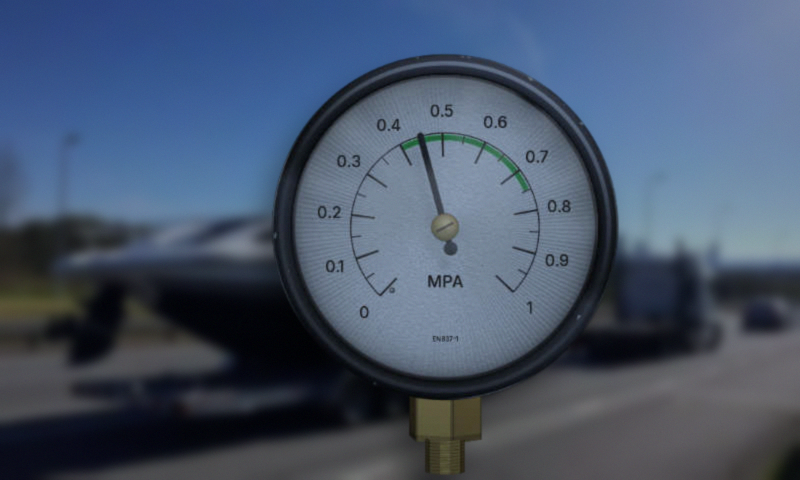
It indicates 0.45; MPa
